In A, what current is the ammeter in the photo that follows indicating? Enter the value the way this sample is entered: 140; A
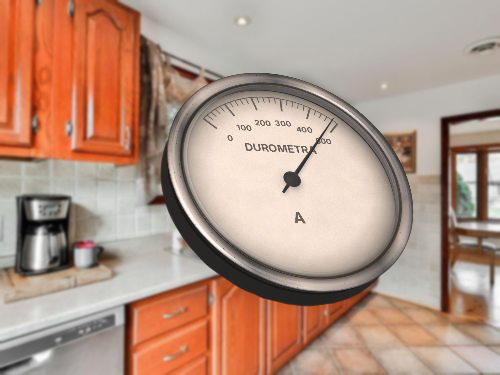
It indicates 480; A
